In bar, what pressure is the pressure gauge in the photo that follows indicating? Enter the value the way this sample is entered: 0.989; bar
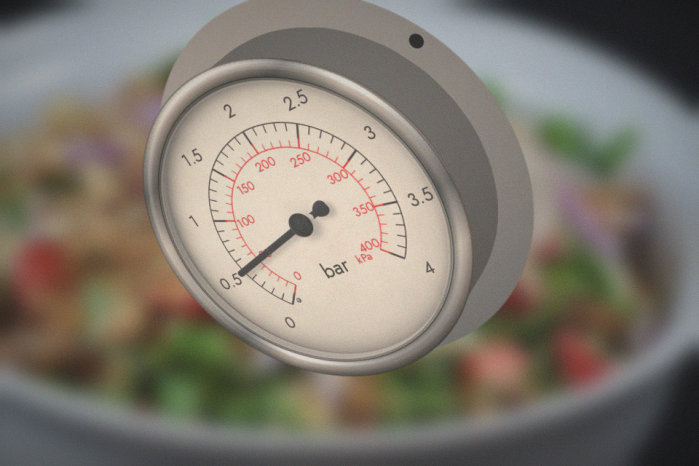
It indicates 0.5; bar
